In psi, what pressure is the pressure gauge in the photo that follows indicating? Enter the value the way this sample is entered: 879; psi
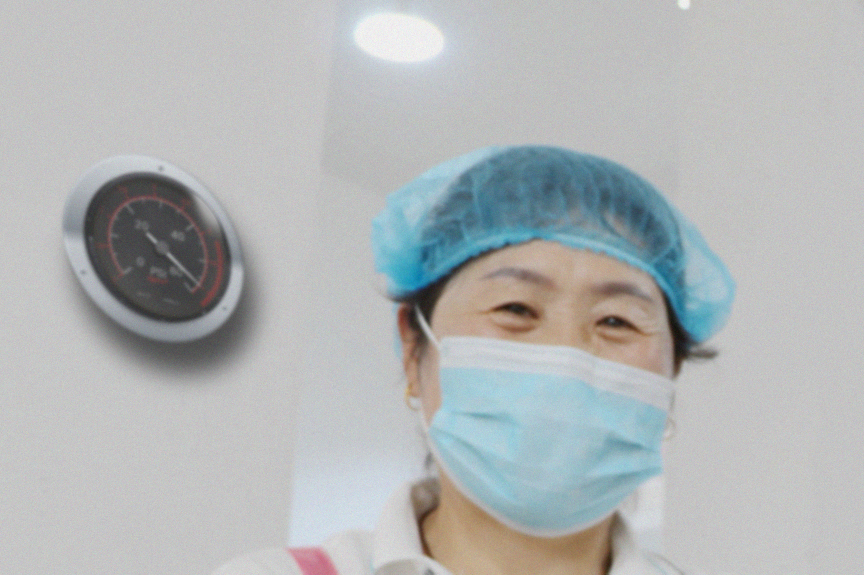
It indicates 57.5; psi
